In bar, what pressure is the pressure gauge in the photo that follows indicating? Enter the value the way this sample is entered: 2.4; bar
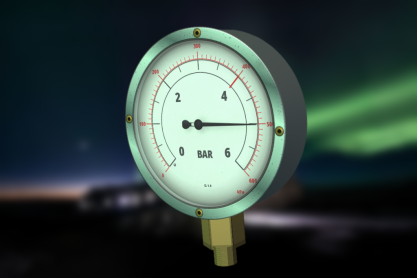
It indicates 5; bar
